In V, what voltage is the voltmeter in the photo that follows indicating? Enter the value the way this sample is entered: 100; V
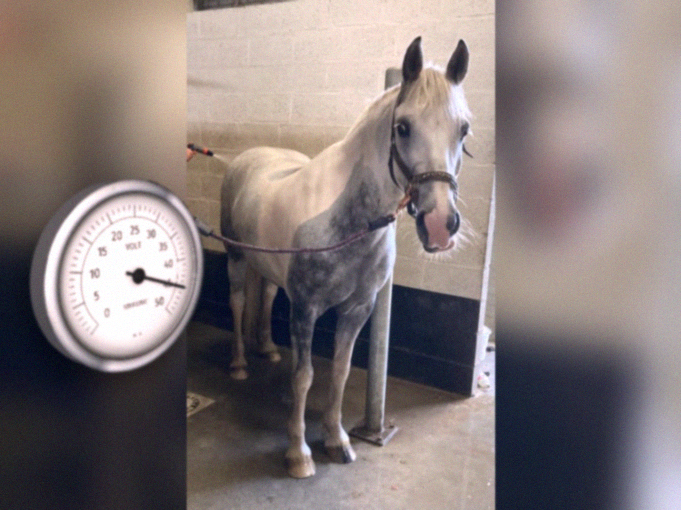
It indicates 45; V
